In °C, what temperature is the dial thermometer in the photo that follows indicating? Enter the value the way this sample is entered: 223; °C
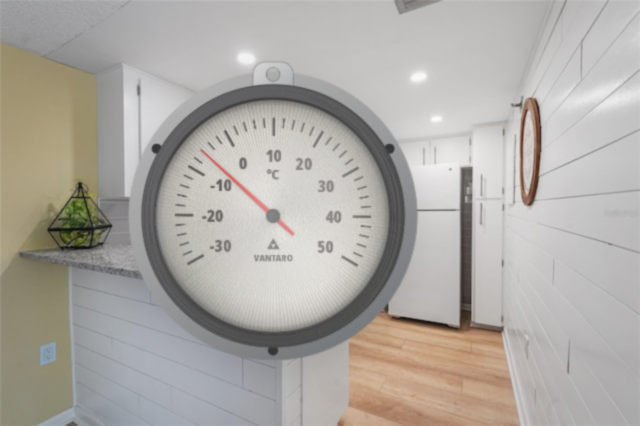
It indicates -6; °C
